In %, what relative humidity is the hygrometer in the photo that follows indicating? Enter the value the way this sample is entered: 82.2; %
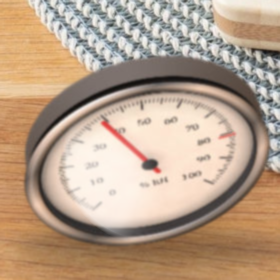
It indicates 40; %
